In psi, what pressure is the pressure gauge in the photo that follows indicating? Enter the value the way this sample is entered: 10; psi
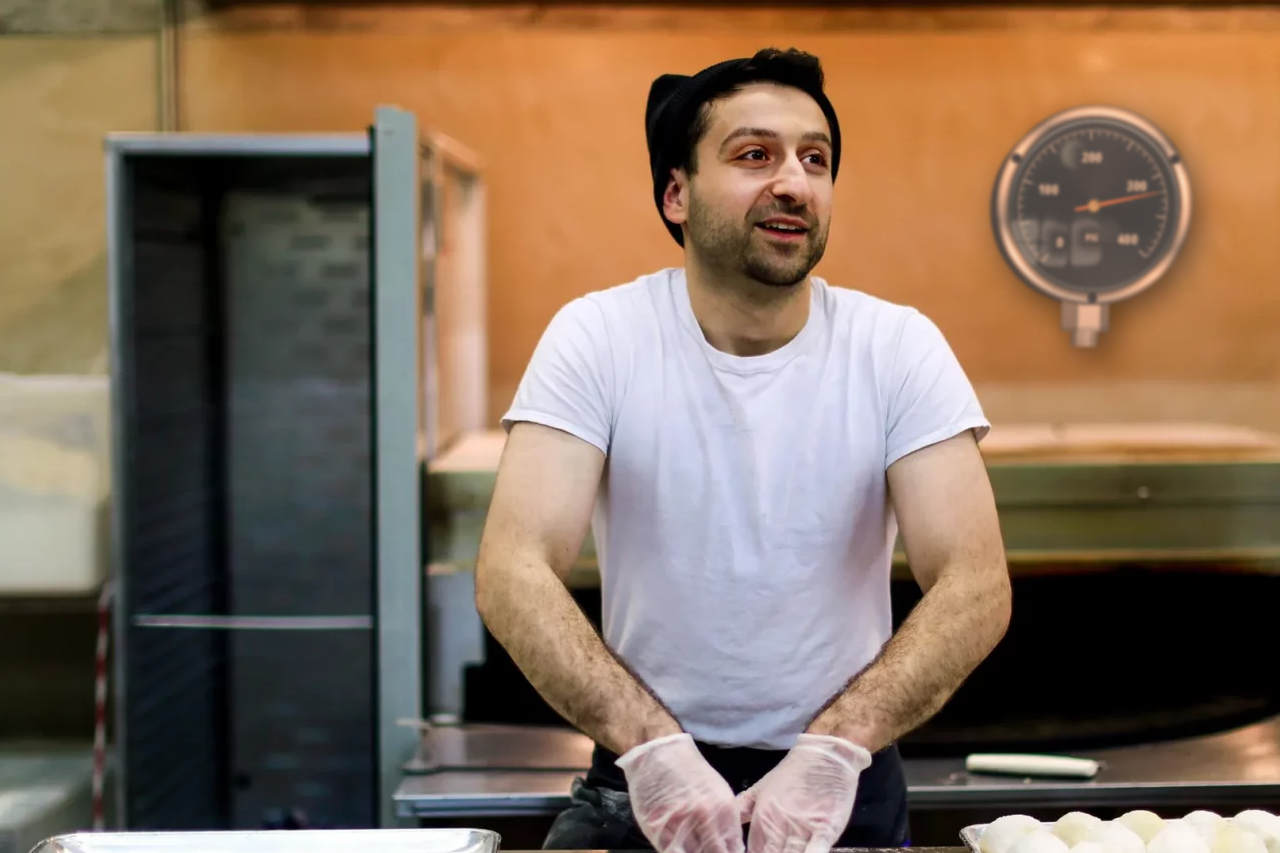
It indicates 320; psi
